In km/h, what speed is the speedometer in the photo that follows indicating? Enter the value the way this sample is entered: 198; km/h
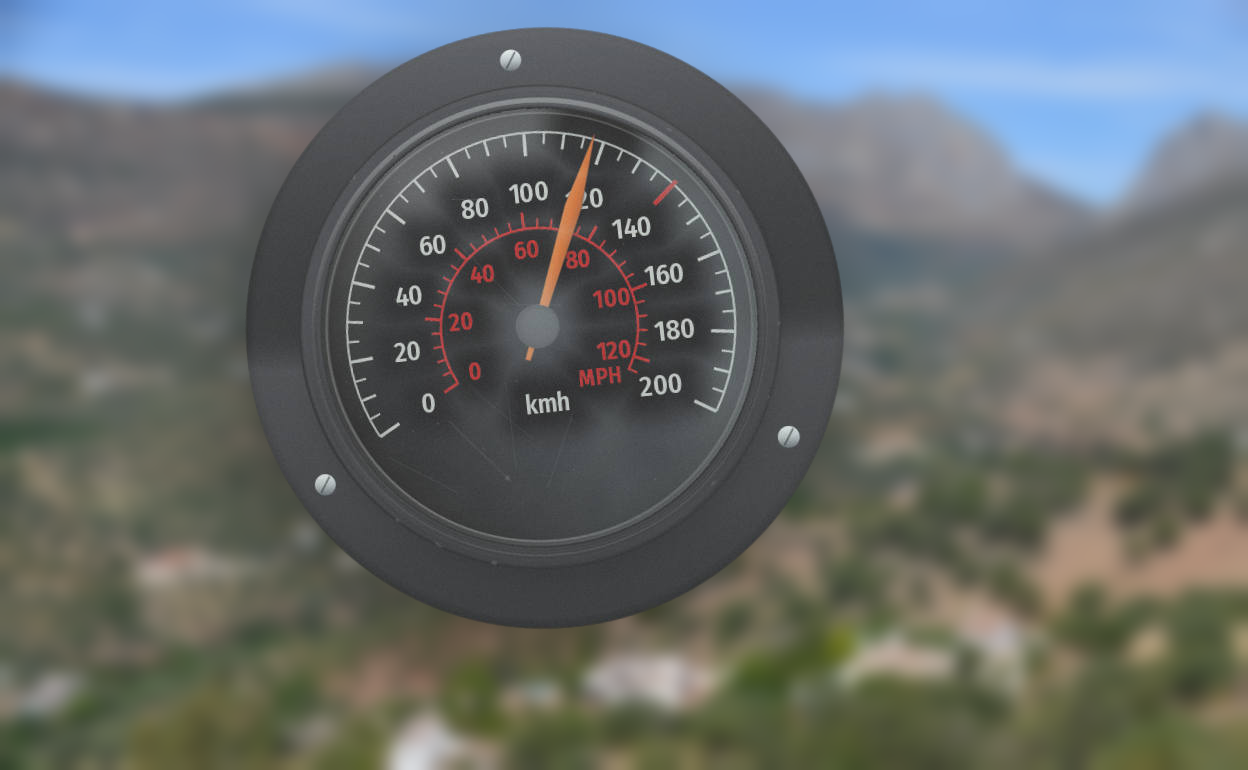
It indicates 117.5; km/h
